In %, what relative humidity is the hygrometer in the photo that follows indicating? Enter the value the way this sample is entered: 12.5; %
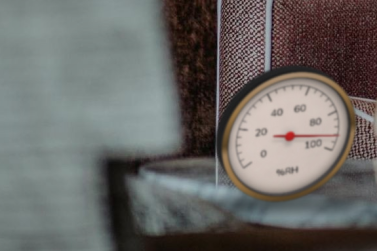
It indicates 92; %
